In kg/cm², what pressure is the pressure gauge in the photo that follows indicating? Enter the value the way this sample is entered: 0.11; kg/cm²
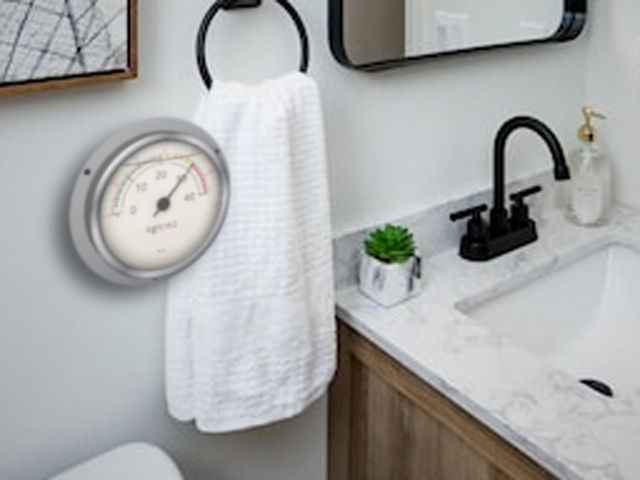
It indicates 30; kg/cm²
